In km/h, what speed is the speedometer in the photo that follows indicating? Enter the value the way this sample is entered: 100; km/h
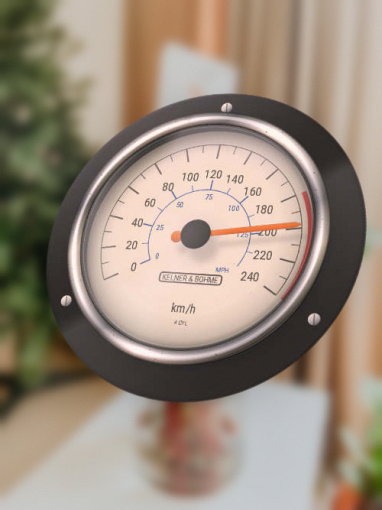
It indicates 200; km/h
